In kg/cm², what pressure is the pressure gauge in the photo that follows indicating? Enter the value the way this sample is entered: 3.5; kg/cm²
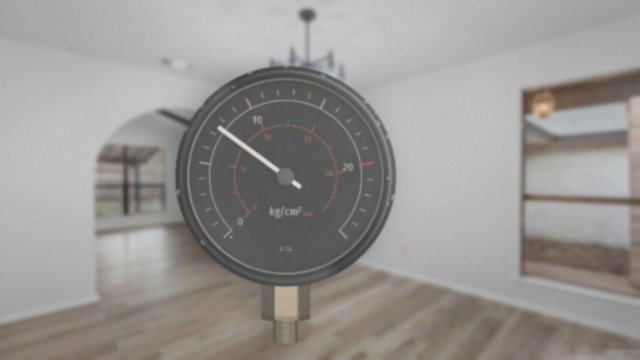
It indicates 7.5; kg/cm²
